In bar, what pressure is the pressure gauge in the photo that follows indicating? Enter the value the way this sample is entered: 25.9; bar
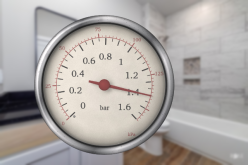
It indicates 1.4; bar
